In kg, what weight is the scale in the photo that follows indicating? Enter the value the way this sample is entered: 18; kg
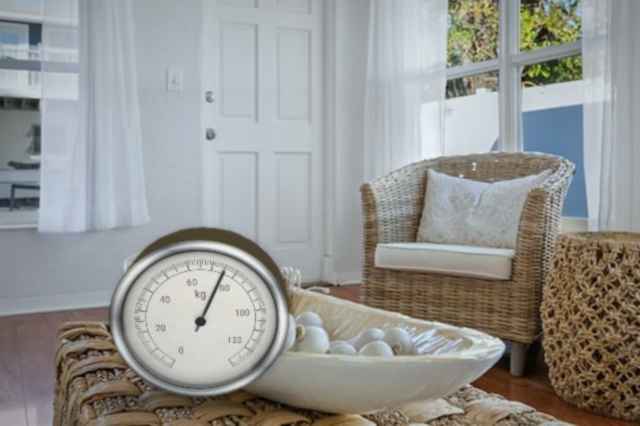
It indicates 75; kg
